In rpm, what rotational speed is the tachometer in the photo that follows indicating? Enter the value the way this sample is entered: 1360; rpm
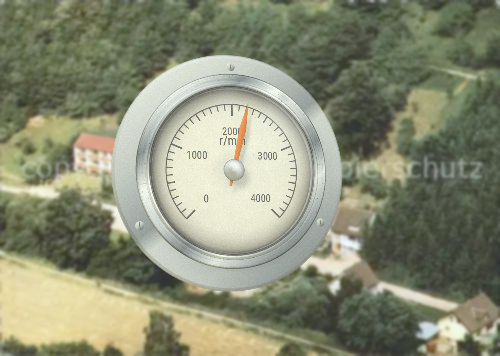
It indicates 2200; rpm
